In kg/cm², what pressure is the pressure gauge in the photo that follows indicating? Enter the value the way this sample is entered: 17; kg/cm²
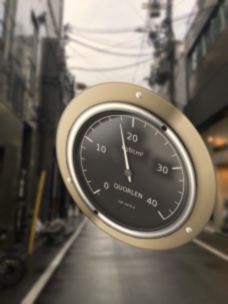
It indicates 18; kg/cm²
